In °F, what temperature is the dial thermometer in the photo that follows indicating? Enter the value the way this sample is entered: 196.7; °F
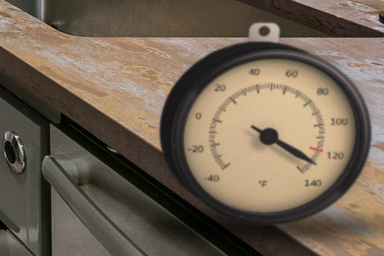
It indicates 130; °F
